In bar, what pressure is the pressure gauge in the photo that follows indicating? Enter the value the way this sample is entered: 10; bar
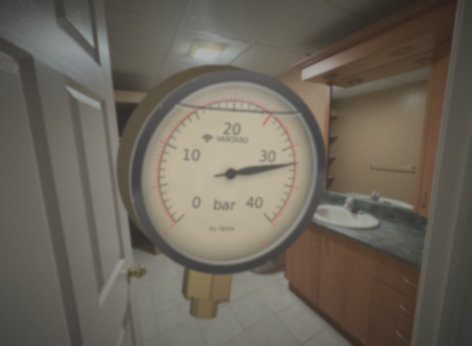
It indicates 32; bar
